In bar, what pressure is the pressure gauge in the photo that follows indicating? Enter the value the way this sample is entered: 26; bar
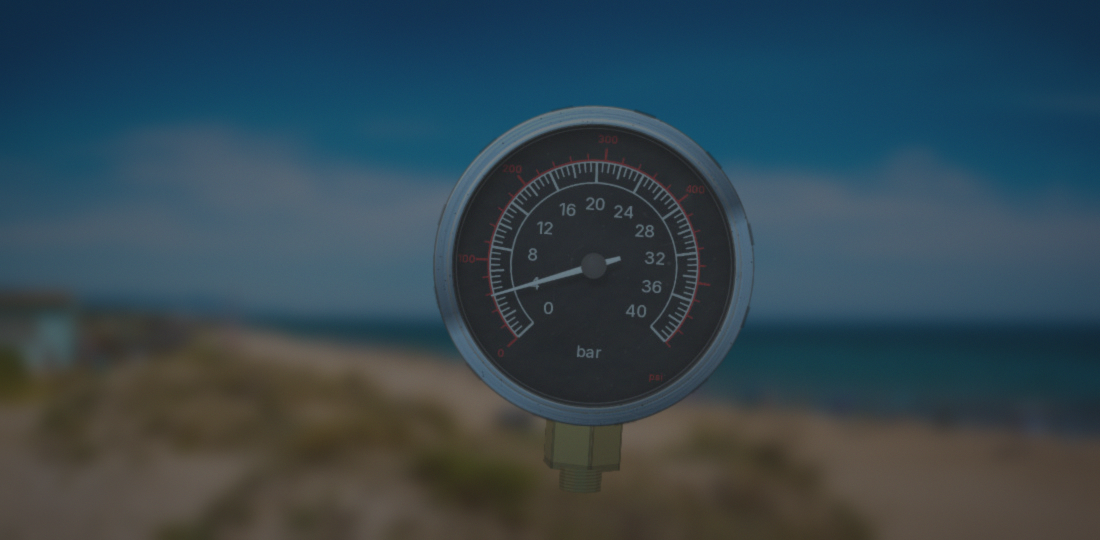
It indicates 4; bar
